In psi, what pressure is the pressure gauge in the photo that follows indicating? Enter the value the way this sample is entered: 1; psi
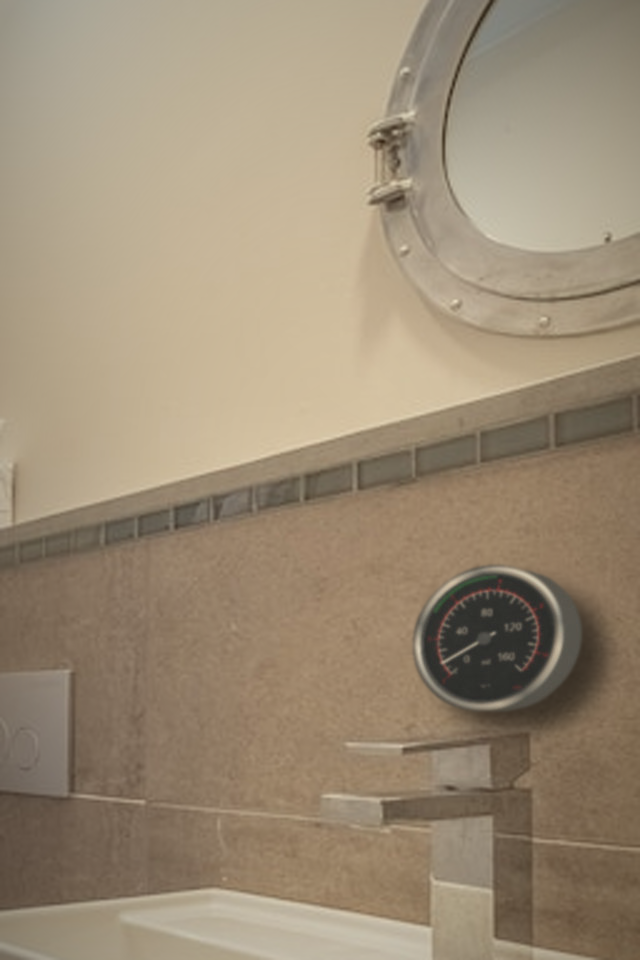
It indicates 10; psi
